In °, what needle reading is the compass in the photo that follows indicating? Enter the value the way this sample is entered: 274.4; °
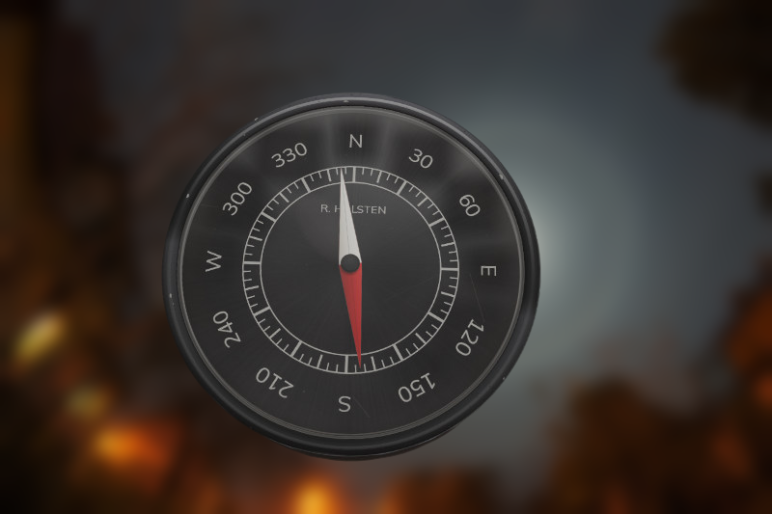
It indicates 172.5; °
